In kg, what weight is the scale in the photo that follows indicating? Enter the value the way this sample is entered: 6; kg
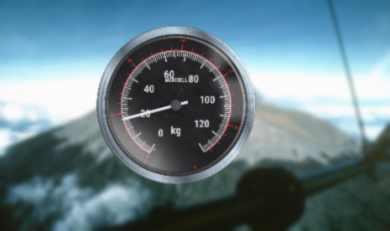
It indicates 20; kg
